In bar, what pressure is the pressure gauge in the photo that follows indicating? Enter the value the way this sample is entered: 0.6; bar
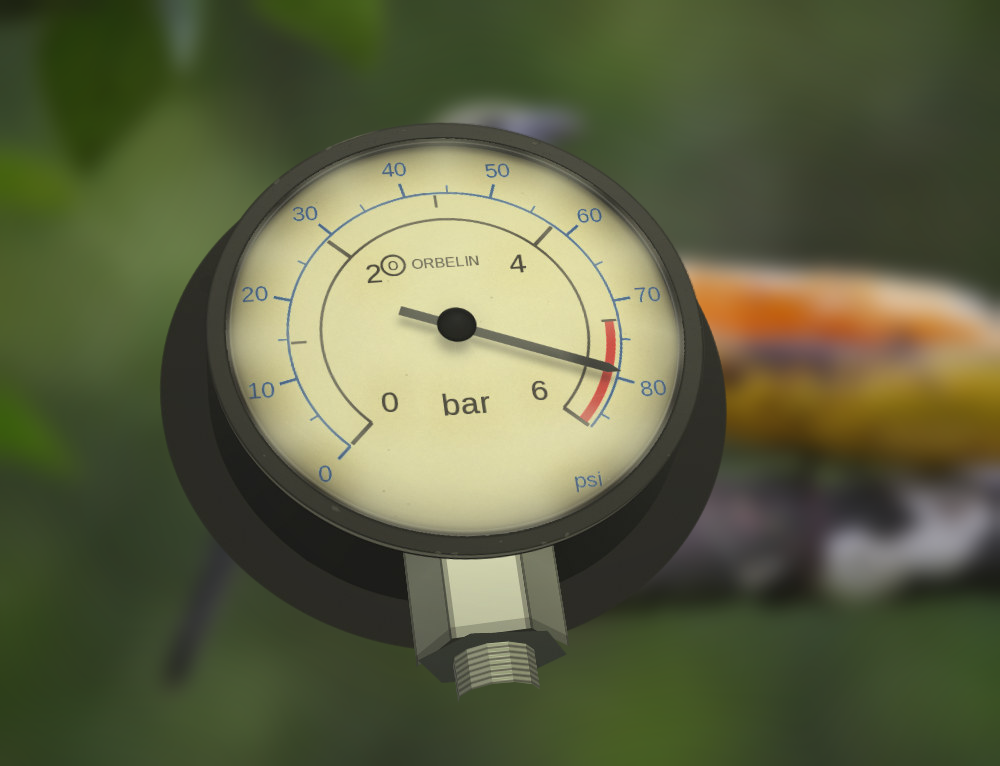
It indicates 5.5; bar
